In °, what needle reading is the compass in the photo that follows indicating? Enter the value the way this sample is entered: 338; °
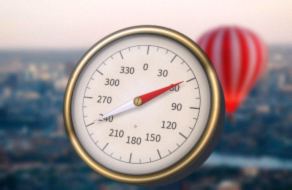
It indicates 60; °
